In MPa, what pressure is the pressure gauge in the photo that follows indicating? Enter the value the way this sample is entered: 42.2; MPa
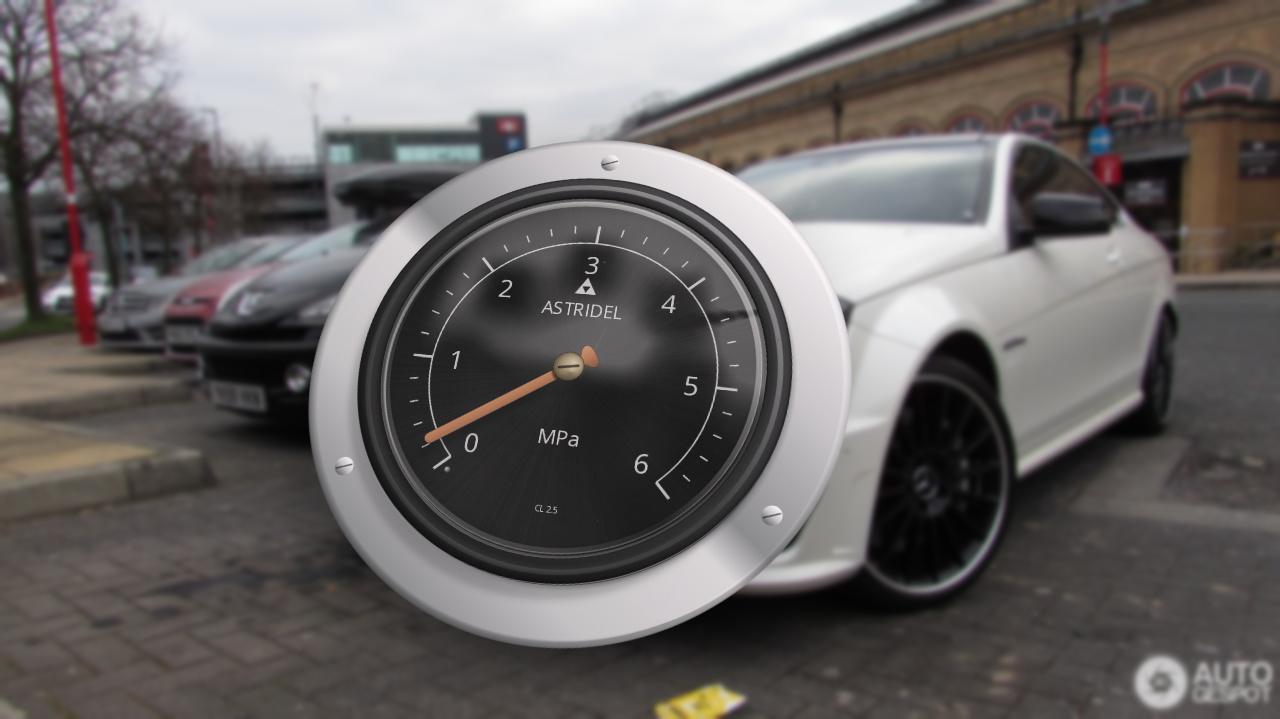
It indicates 0.2; MPa
